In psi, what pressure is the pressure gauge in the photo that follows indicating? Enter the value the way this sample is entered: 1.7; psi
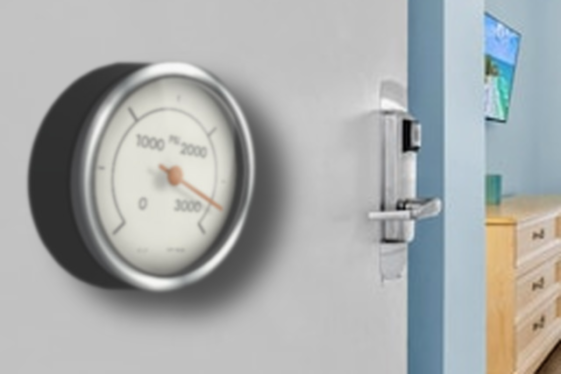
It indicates 2750; psi
